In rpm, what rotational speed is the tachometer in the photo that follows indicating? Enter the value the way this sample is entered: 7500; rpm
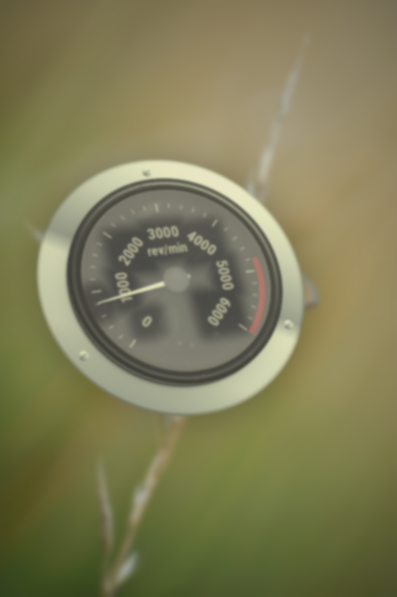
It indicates 800; rpm
